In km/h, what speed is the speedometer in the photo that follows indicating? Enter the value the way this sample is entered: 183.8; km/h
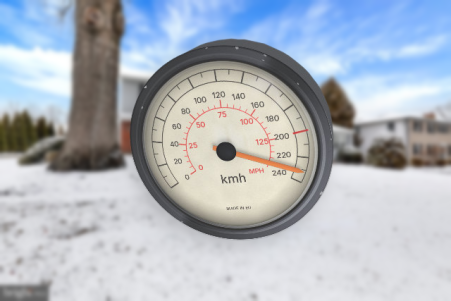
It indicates 230; km/h
